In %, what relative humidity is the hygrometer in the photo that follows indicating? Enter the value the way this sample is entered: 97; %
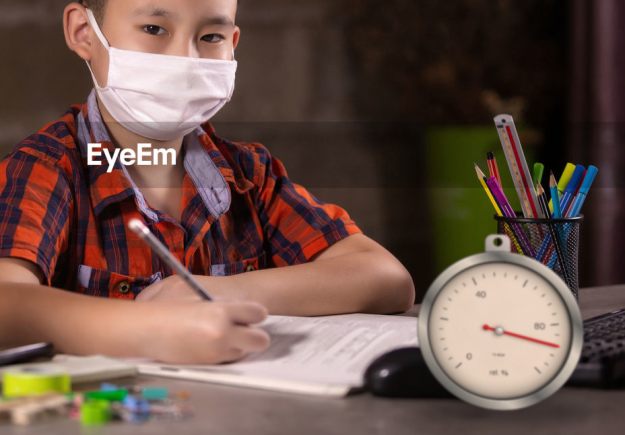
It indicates 88; %
